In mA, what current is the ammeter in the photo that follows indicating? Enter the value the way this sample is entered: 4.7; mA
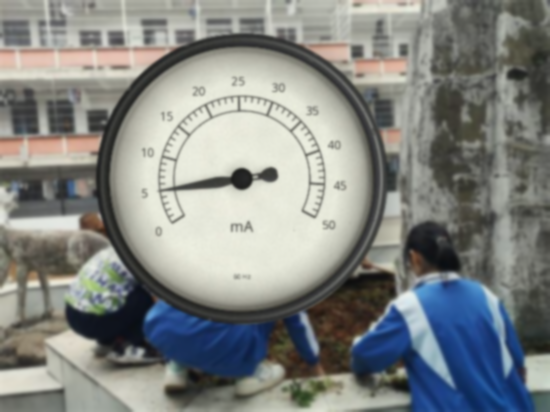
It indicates 5; mA
